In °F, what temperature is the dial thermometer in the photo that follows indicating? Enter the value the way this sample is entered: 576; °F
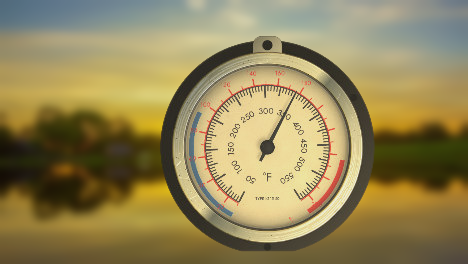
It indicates 350; °F
